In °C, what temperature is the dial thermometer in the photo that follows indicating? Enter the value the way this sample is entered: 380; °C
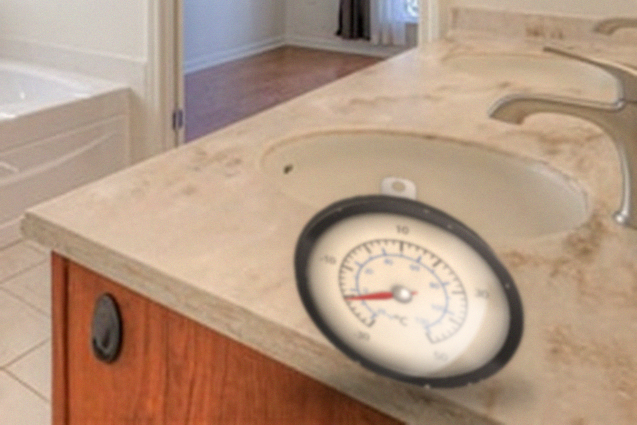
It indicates -20; °C
